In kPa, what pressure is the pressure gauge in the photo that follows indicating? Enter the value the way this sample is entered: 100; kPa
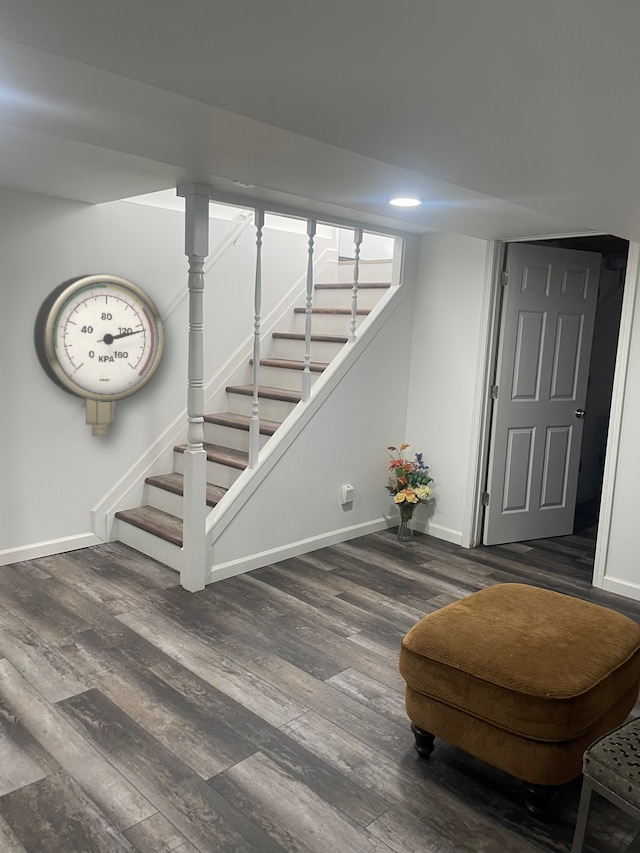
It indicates 125; kPa
